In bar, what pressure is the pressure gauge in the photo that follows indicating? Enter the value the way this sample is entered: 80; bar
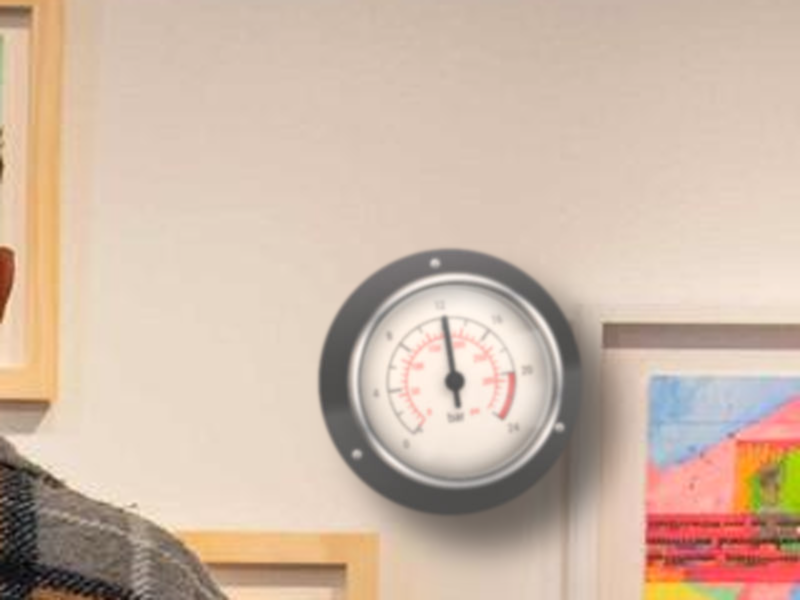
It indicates 12; bar
